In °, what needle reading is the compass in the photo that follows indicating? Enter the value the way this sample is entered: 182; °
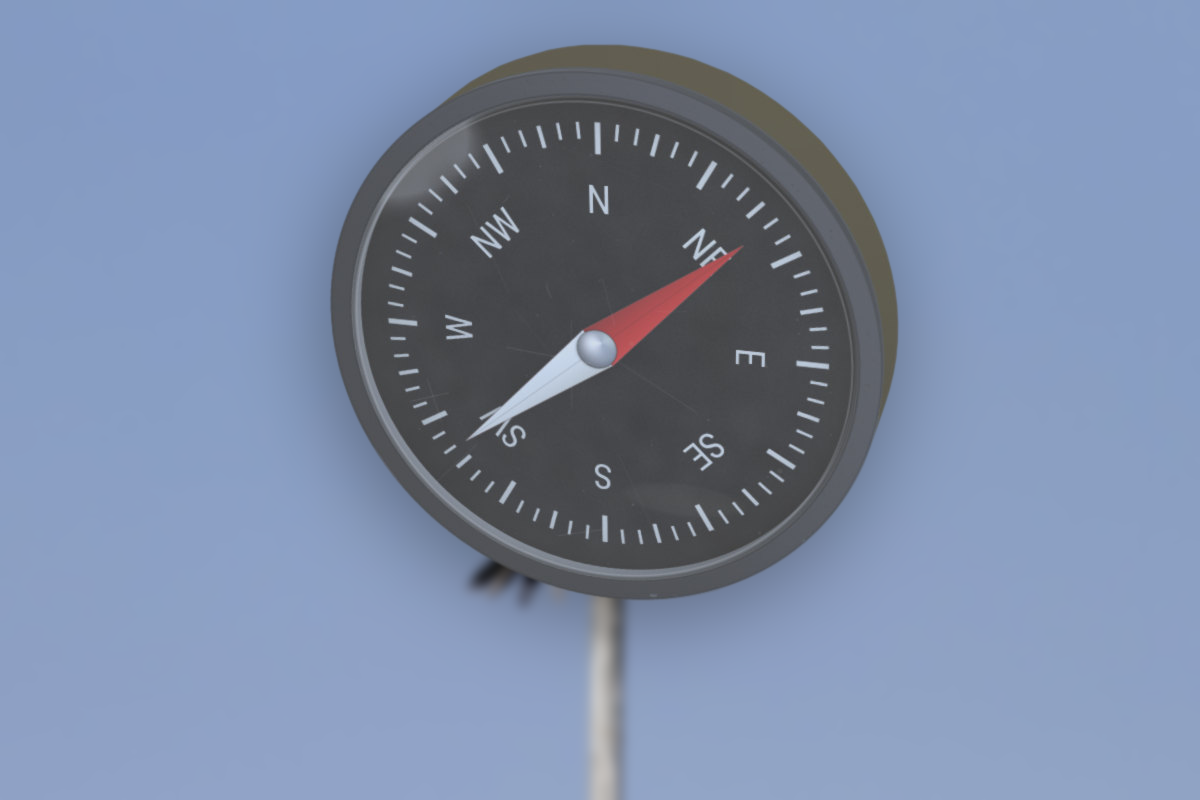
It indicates 50; °
